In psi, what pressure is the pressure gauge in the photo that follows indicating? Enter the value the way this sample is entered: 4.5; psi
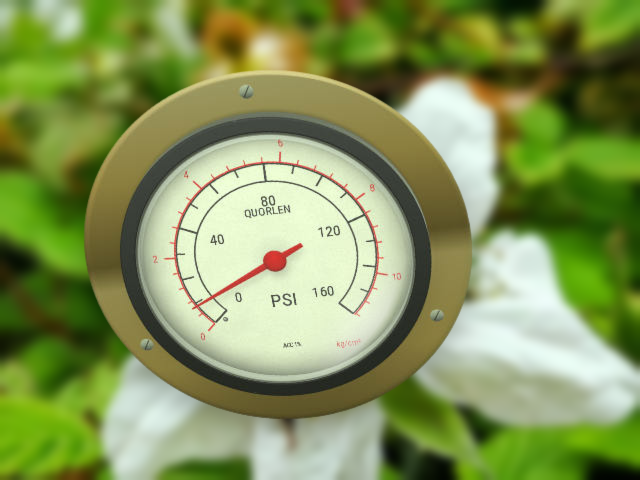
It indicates 10; psi
